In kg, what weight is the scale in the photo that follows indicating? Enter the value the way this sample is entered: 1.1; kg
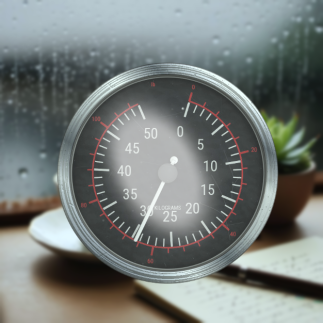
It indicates 29.5; kg
